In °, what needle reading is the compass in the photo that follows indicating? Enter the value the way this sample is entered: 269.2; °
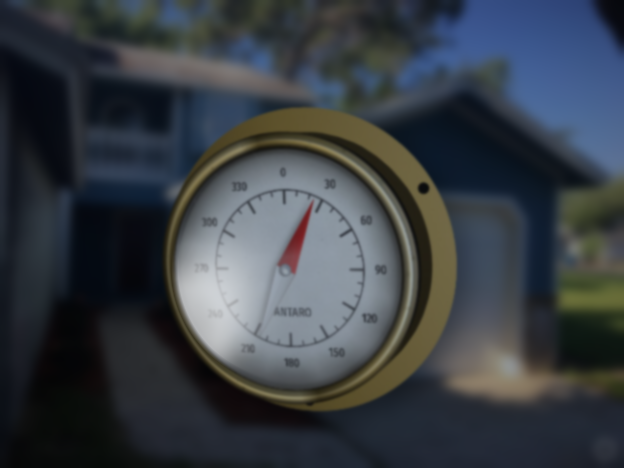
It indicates 25; °
